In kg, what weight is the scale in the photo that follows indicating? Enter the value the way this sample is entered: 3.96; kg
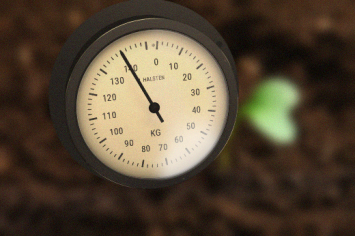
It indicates 140; kg
